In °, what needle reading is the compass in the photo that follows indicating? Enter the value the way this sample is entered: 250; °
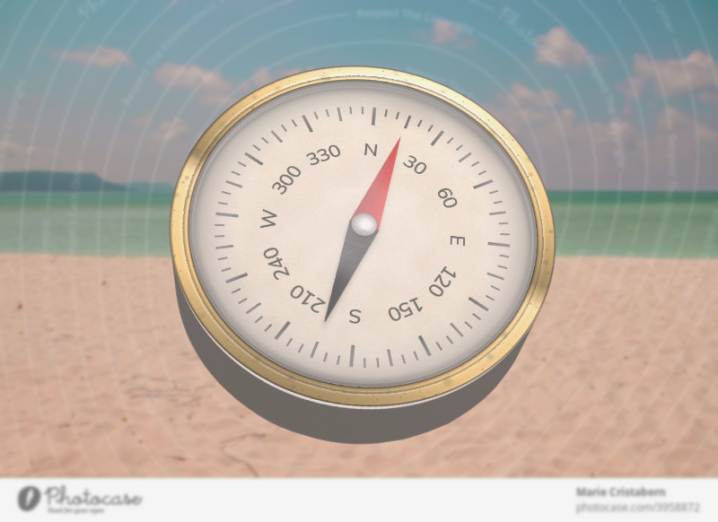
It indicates 15; °
